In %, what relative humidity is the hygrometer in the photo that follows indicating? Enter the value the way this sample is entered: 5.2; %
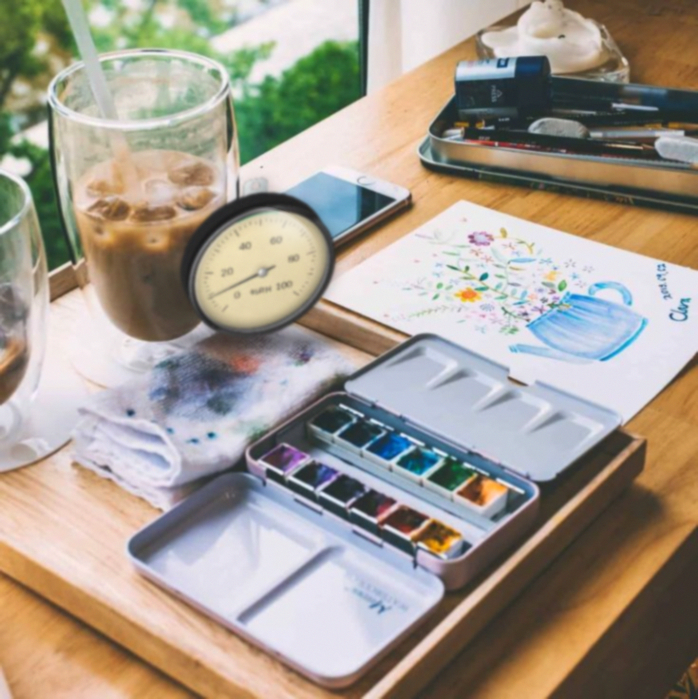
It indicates 10; %
